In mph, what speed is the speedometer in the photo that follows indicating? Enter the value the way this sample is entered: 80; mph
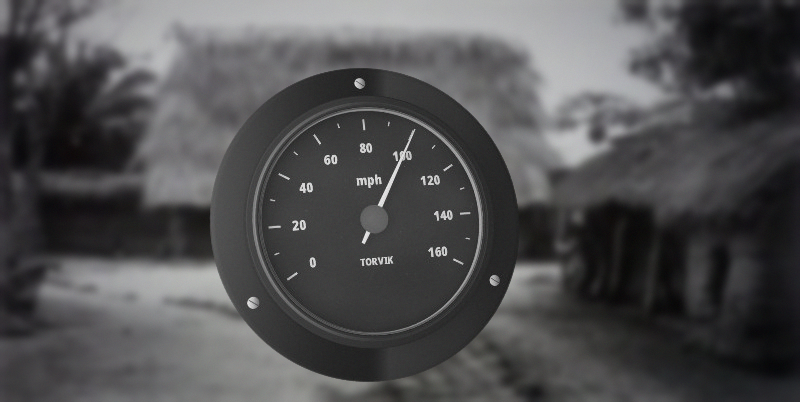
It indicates 100; mph
